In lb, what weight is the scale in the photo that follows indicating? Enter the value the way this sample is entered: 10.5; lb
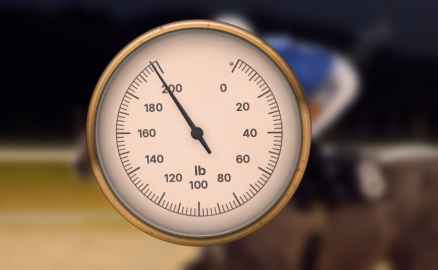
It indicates 198; lb
